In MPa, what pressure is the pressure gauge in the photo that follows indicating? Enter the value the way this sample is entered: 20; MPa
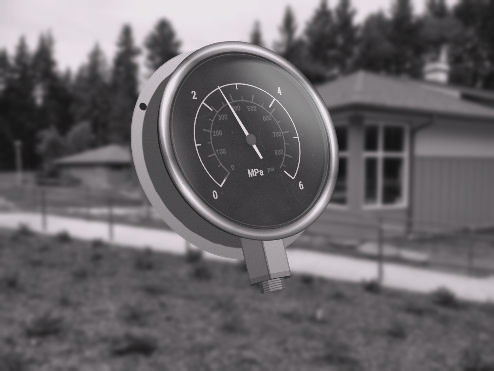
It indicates 2.5; MPa
